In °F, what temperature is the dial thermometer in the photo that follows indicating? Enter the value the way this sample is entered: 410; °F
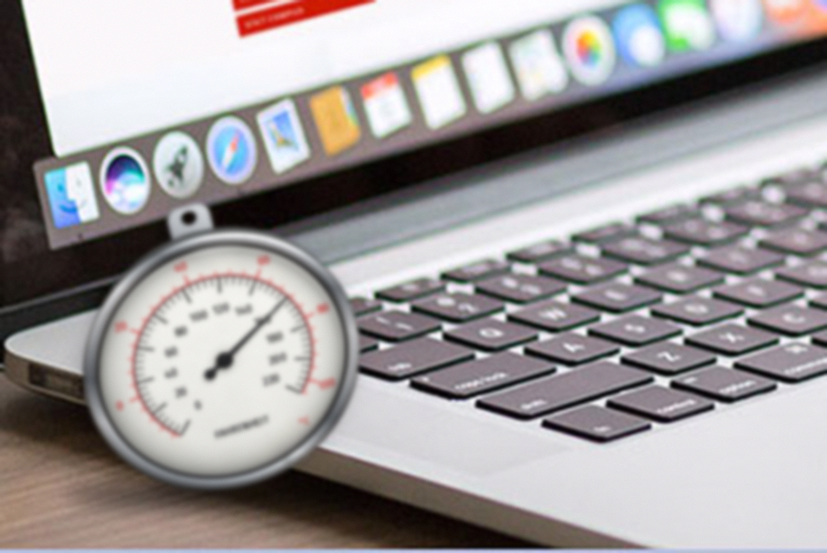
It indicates 160; °F
